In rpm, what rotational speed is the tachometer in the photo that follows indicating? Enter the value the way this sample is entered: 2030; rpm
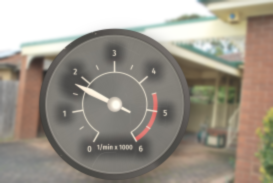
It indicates 1750; rpm
